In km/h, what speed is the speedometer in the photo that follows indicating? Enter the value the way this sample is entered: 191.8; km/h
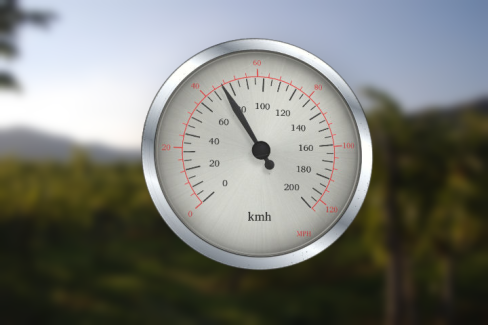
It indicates 75; km/h
